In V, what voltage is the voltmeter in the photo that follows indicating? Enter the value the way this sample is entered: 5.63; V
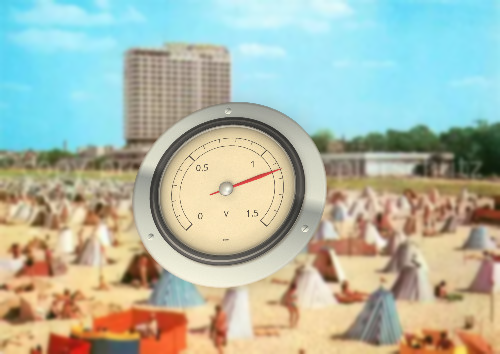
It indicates 1.15; V
